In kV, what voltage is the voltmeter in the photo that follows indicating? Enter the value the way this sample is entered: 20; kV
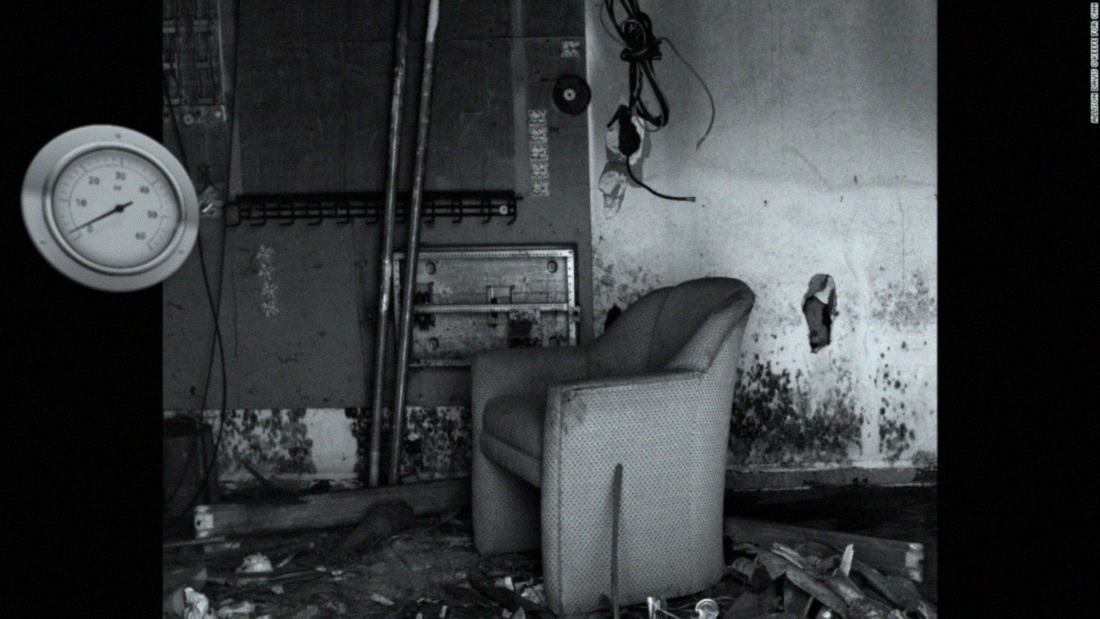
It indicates 2; kV
